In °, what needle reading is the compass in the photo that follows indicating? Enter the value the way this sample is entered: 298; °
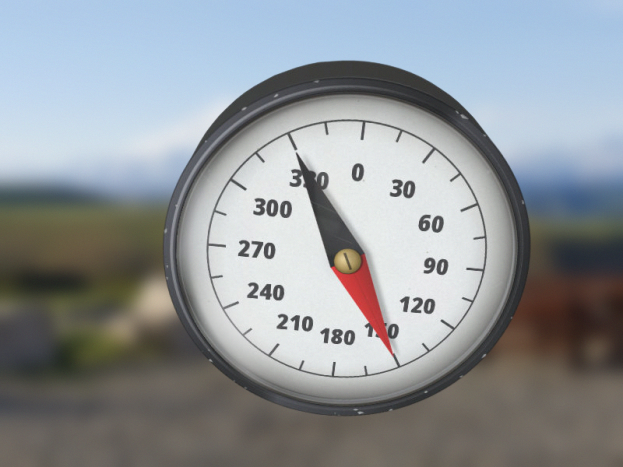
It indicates 150; °
